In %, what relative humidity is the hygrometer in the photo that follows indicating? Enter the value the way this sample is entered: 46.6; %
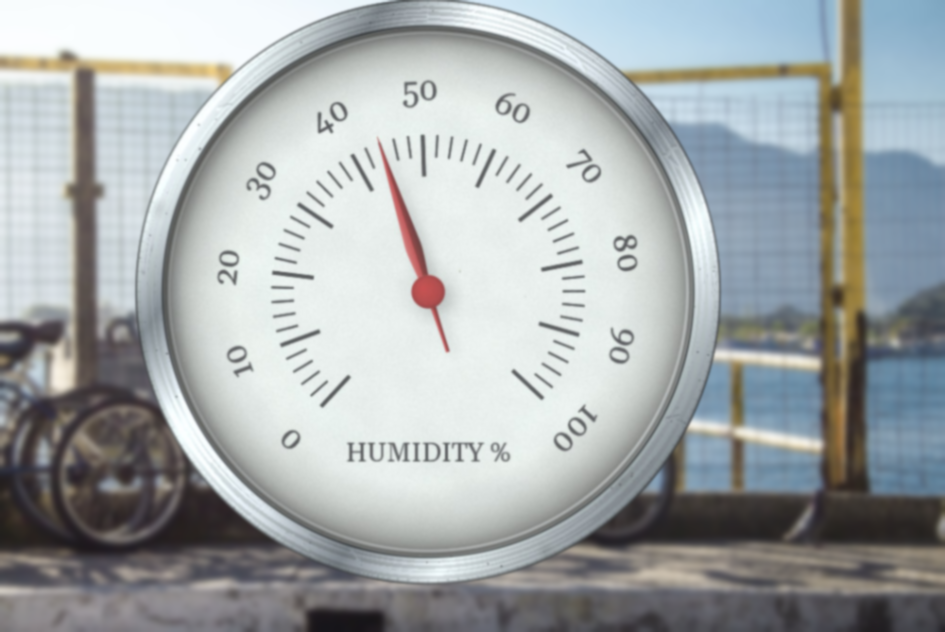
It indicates 44; %
